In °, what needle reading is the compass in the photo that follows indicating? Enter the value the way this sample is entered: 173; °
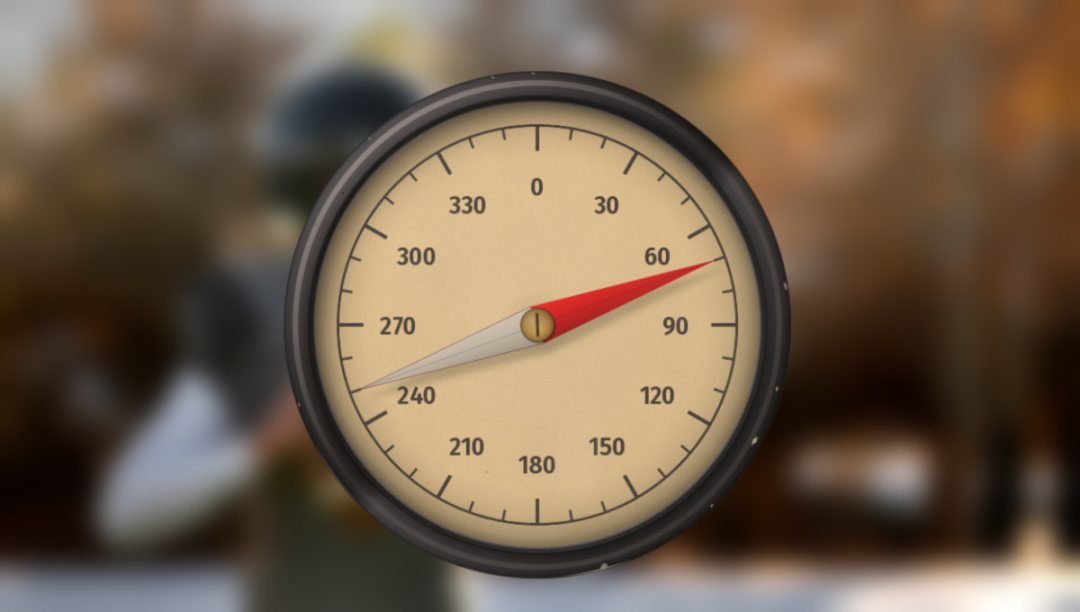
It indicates 70; °
